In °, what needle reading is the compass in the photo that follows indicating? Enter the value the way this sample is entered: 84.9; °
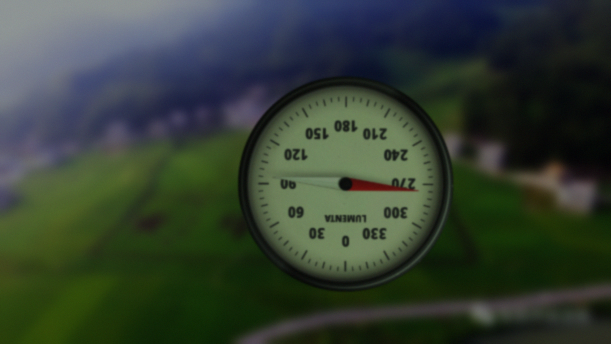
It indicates 275; °
